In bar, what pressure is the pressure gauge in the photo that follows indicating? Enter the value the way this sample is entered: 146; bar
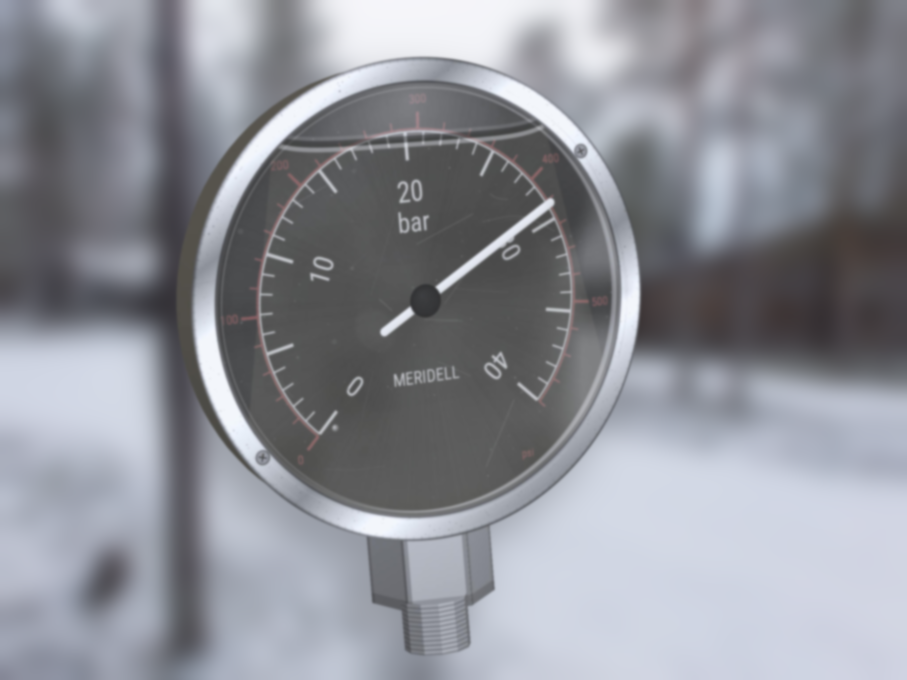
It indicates 29; bar
